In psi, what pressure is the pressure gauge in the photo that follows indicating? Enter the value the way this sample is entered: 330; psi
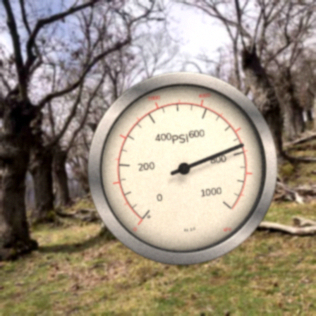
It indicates 775; psi
